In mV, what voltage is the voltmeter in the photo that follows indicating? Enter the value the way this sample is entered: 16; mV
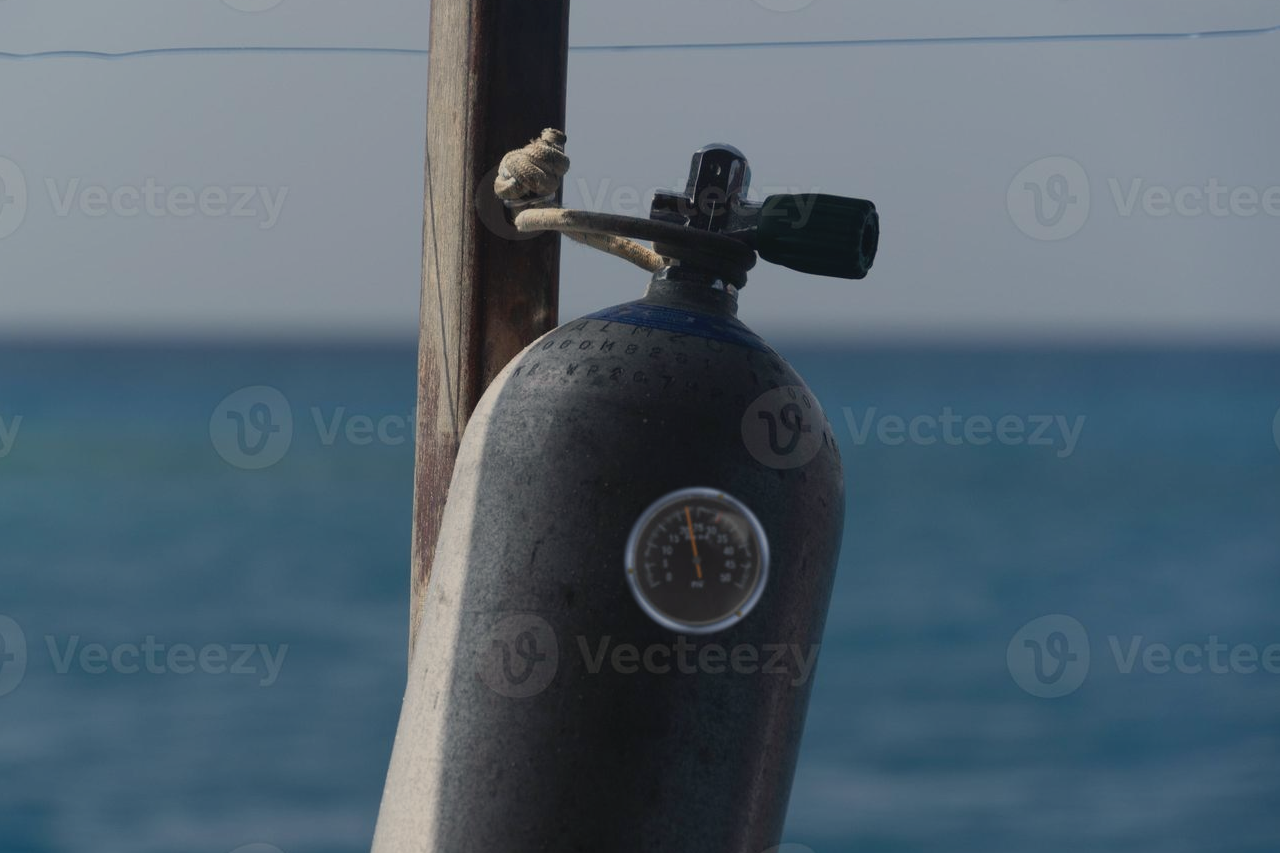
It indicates 22.5; mV
